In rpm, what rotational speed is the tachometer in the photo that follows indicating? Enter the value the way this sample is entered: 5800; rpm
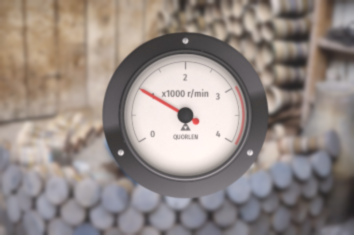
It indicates 1000; rpm
